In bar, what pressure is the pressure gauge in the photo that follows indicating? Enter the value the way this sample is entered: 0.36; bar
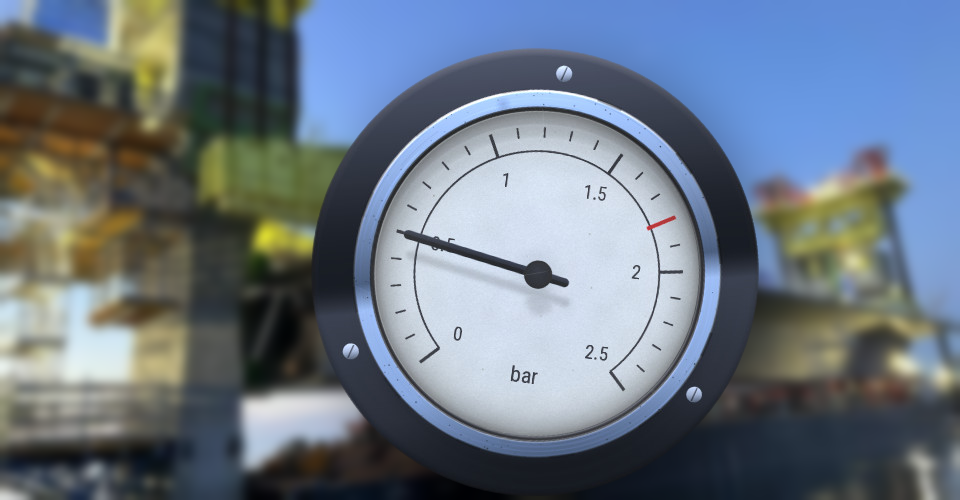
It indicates 0.5; bar
